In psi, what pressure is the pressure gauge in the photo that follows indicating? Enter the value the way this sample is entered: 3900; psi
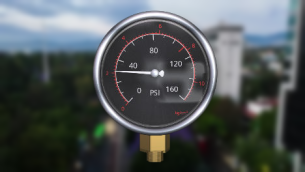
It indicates 30; psi
